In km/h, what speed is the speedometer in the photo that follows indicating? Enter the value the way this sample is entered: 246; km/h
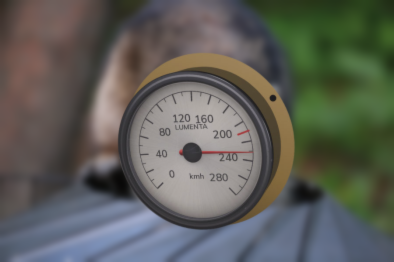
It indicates 230; km/h
